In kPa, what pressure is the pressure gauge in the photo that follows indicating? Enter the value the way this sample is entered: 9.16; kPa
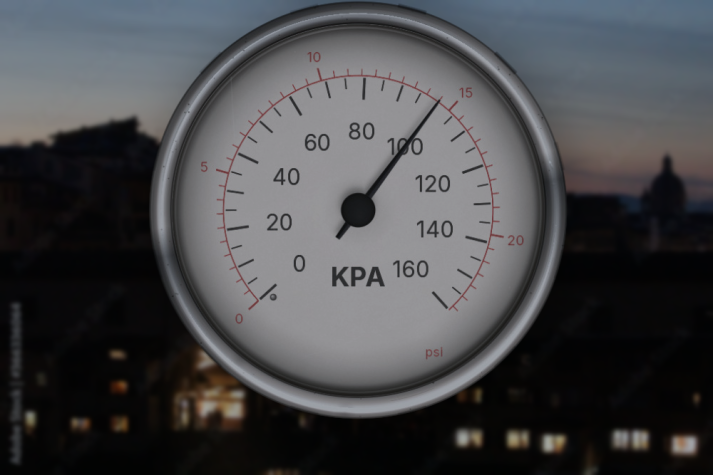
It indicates 100; kPa
